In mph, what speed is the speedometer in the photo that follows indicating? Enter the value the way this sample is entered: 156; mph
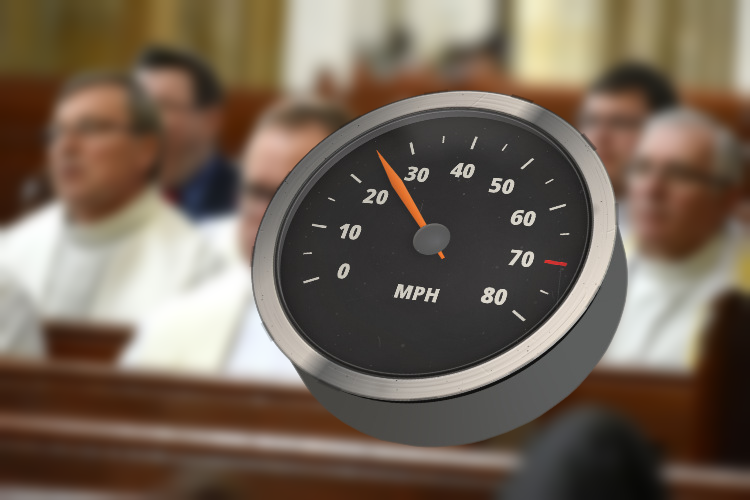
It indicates 25; mph
